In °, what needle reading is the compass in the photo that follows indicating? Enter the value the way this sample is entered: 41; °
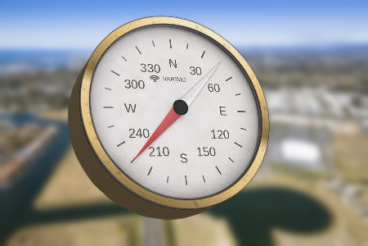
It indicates 225; °
